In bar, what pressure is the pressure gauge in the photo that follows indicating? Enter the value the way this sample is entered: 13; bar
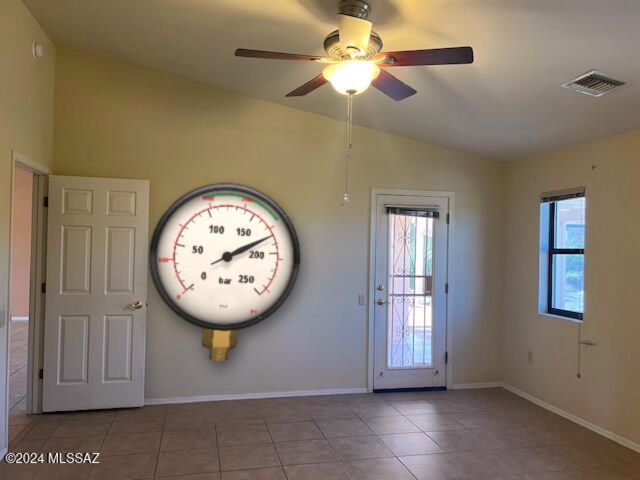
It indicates 180; bar
